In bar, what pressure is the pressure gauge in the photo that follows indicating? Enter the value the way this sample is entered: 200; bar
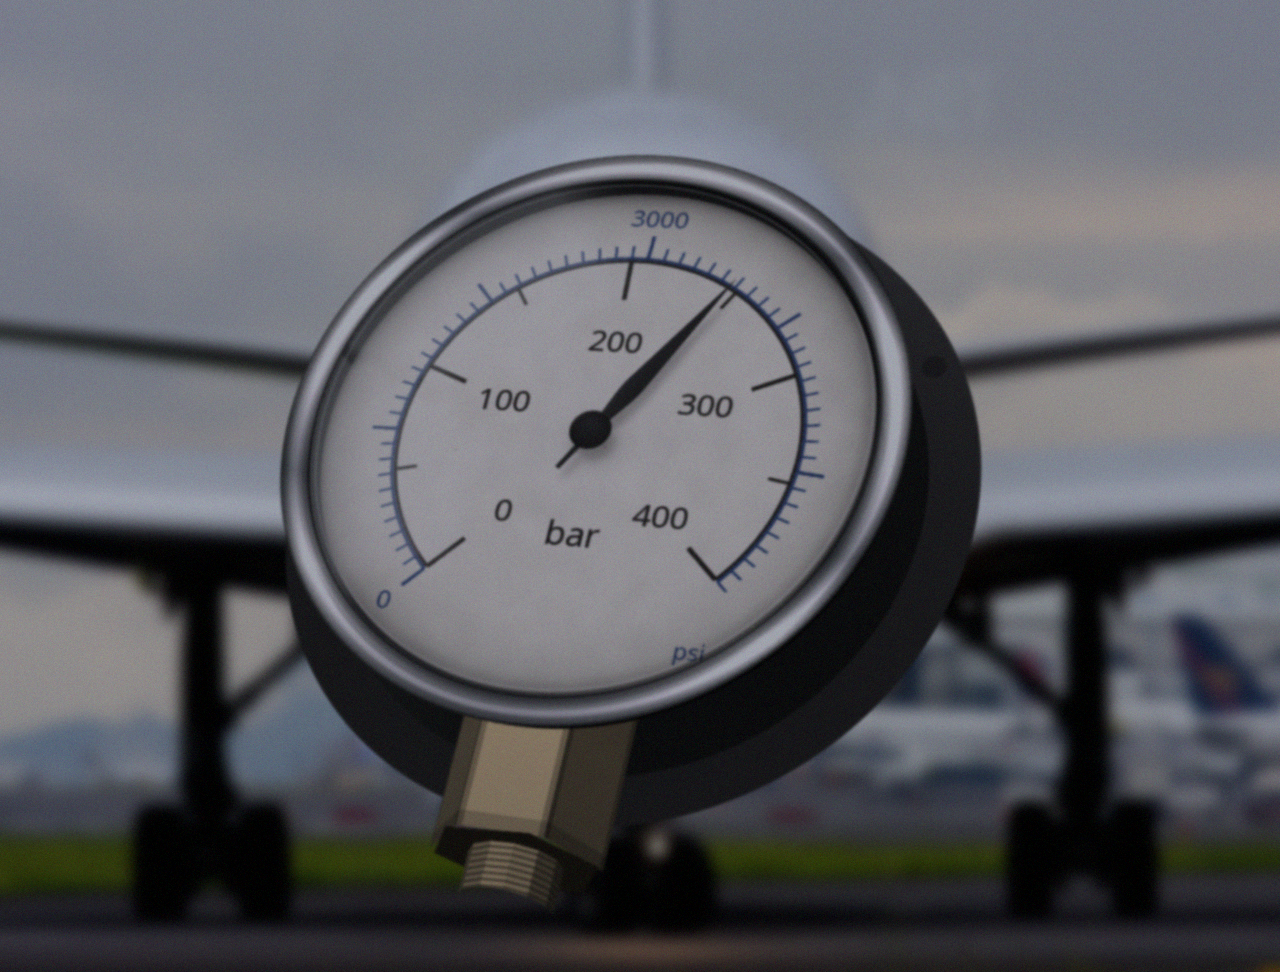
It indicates 250; bar
